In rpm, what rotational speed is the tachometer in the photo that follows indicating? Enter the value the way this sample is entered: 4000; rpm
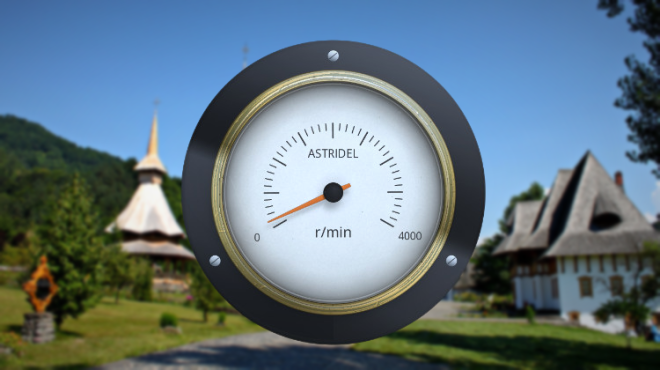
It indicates 100; rpm
